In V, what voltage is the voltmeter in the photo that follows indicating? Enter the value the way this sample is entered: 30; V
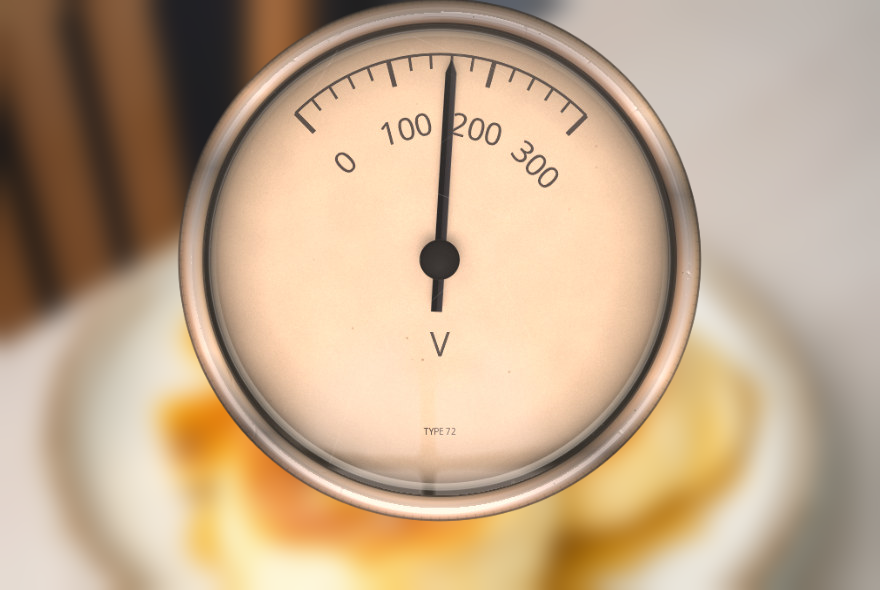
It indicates 160; V
